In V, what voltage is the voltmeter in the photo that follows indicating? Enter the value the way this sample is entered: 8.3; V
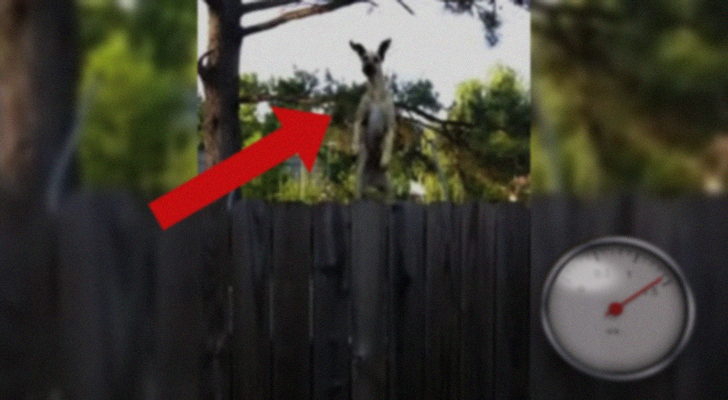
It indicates 1.4; V
